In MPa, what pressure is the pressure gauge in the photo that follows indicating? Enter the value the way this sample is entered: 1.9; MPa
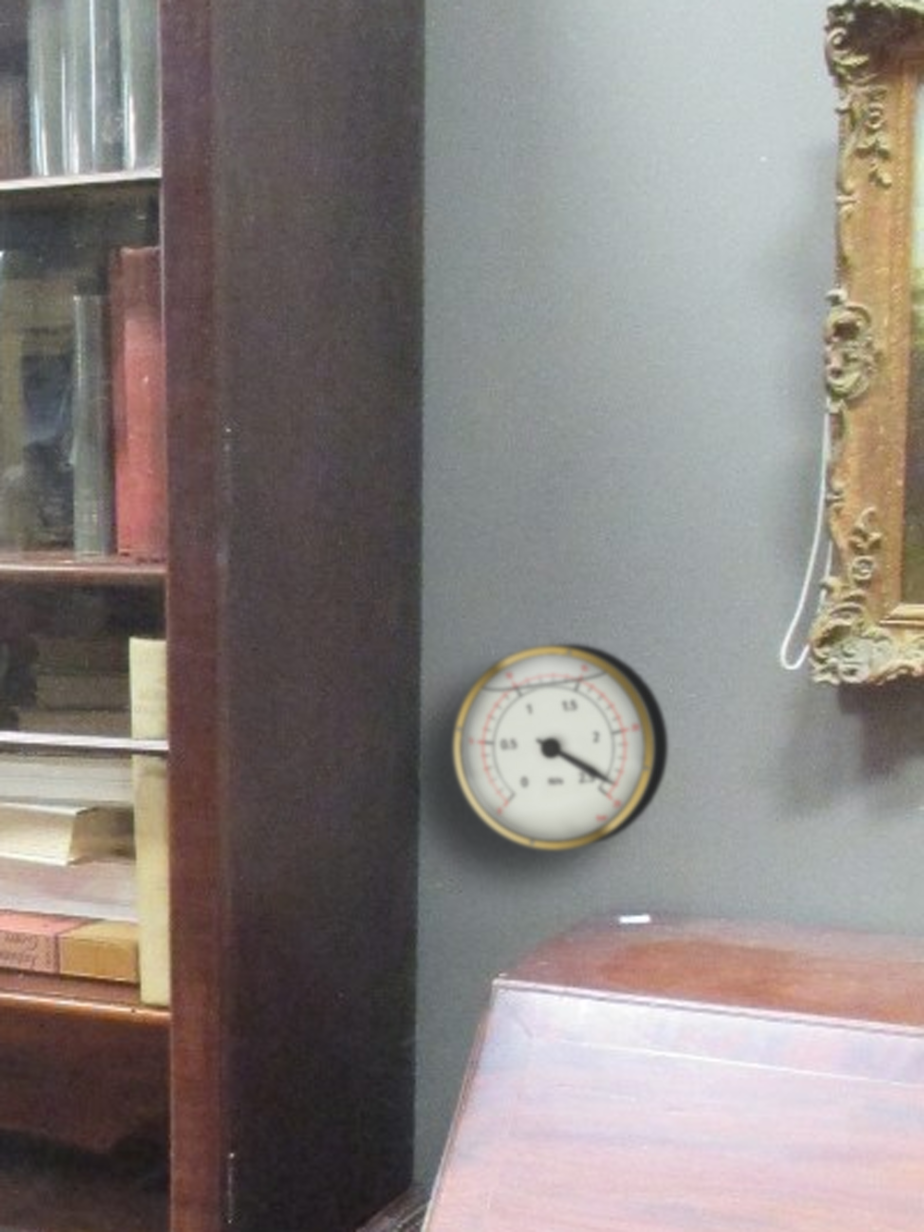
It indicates 2.4; MPa
